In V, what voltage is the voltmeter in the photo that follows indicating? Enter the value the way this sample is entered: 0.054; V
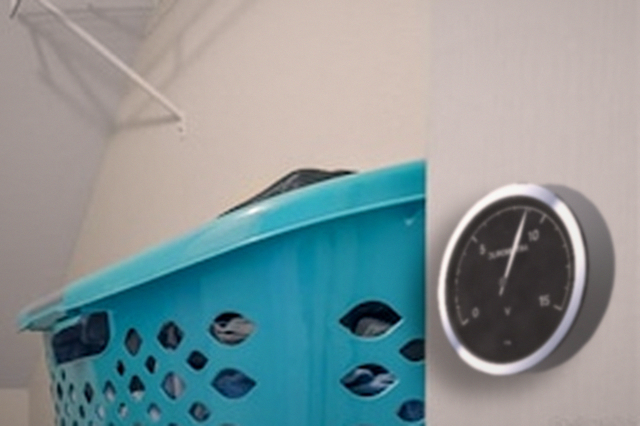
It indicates 9; V
